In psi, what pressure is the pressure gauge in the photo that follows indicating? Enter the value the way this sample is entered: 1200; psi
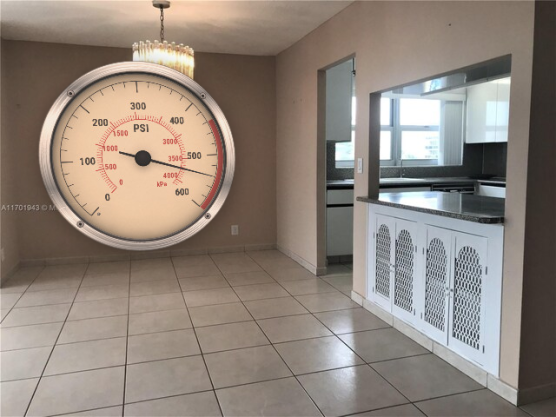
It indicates 540; psi
